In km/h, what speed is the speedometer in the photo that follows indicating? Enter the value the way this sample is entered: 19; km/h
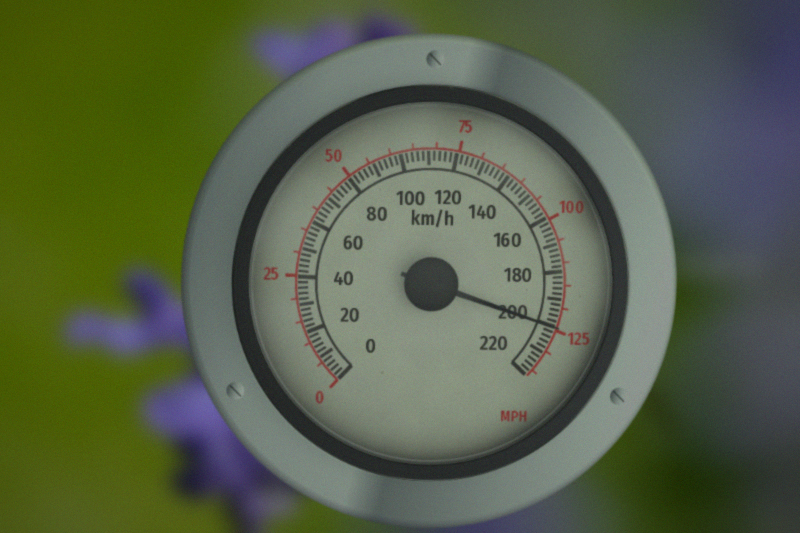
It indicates 200; km/h
